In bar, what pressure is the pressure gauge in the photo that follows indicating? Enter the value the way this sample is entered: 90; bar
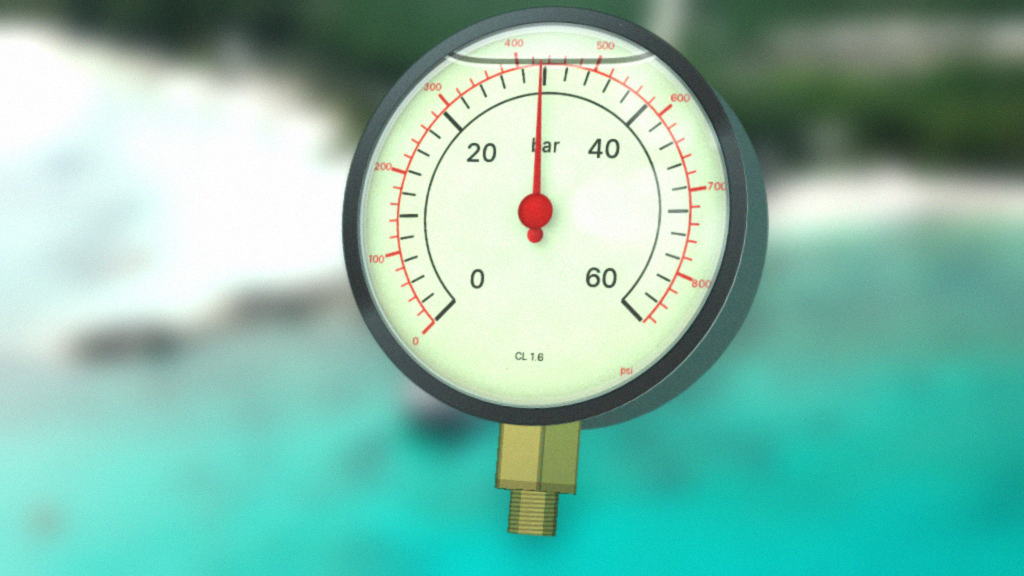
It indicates 30; bar
